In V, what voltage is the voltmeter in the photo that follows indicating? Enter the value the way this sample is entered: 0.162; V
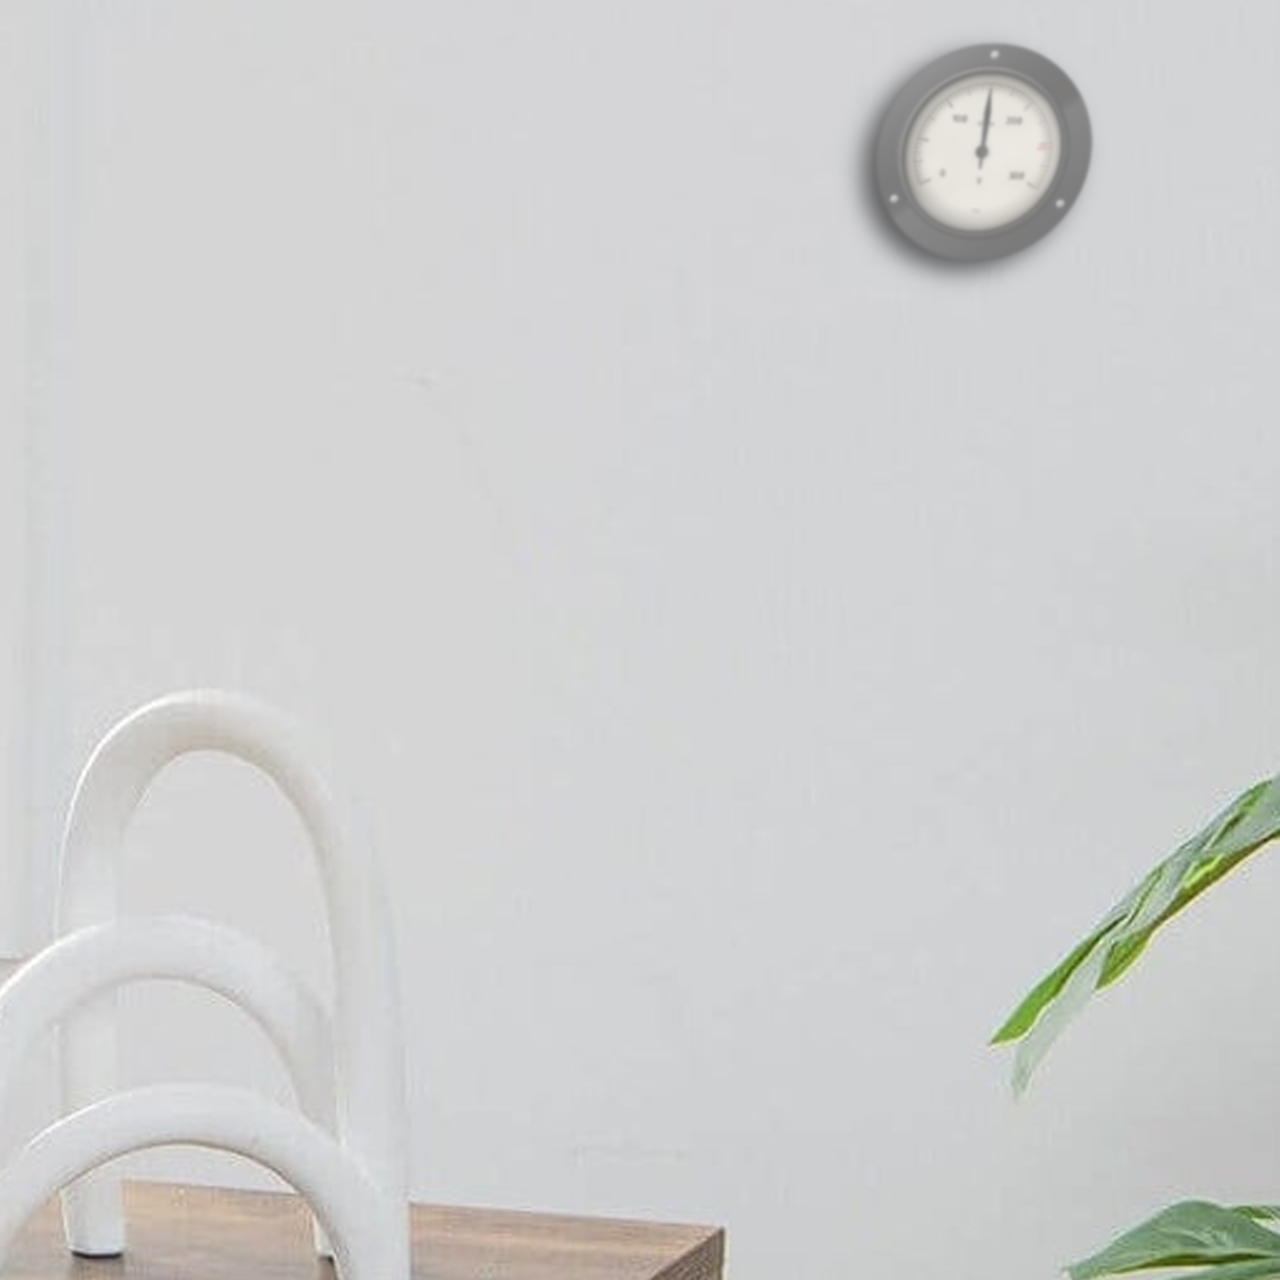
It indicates 150; V
